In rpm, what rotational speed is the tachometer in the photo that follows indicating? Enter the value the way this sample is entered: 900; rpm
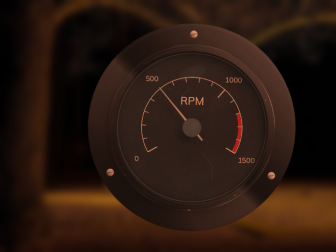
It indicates 500; rpm
